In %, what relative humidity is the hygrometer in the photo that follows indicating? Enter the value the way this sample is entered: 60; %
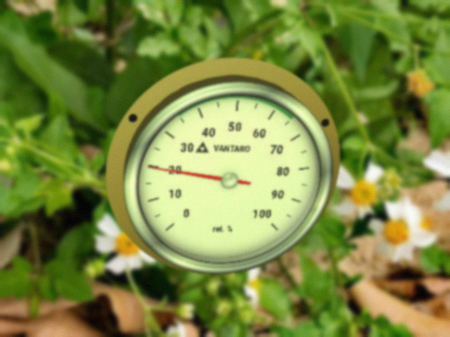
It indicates 20; %
